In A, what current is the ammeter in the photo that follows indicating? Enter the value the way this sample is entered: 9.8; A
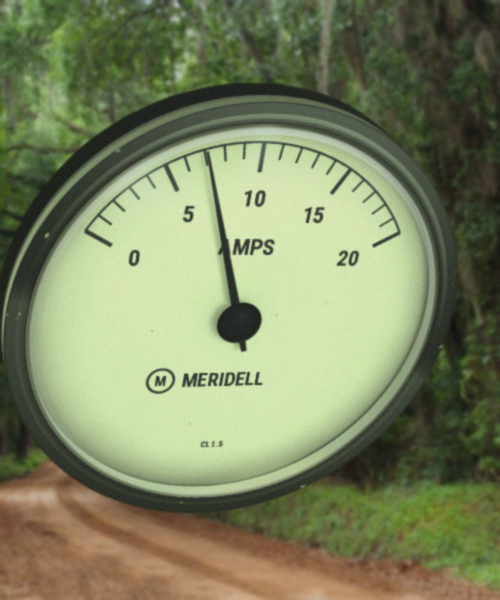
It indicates 7; A
